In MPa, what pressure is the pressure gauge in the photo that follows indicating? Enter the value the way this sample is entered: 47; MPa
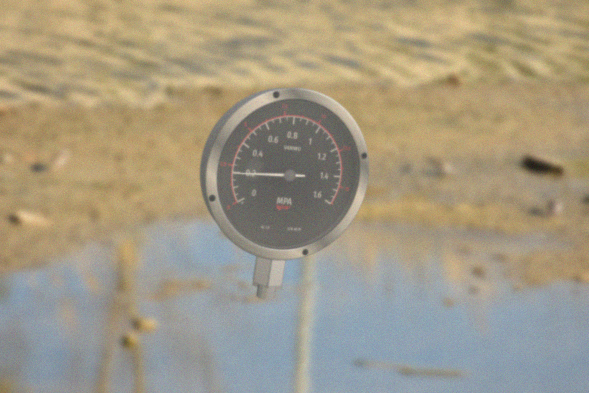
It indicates 0.2; MPa
